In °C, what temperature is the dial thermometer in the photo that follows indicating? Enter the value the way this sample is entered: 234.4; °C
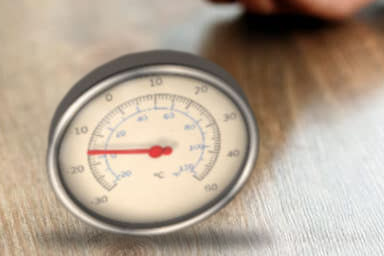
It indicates -15; °C
